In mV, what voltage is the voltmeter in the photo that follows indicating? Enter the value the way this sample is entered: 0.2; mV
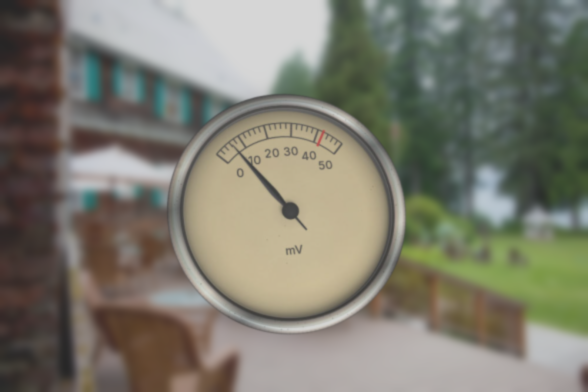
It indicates 6; mV
